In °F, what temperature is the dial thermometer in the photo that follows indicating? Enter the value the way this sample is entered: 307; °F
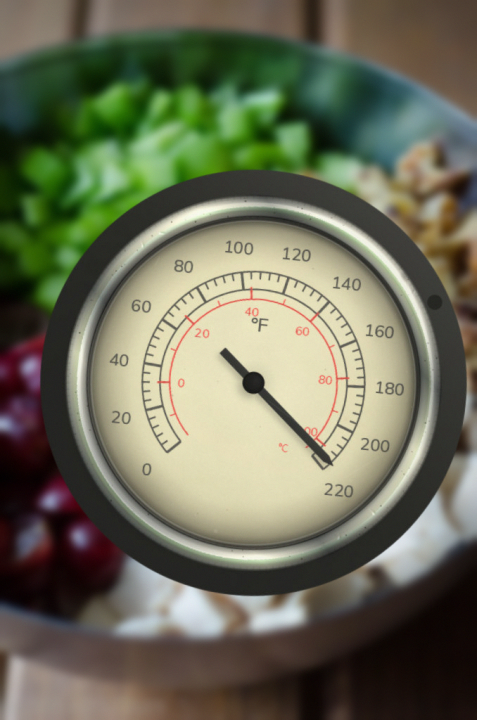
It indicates 216; °F
